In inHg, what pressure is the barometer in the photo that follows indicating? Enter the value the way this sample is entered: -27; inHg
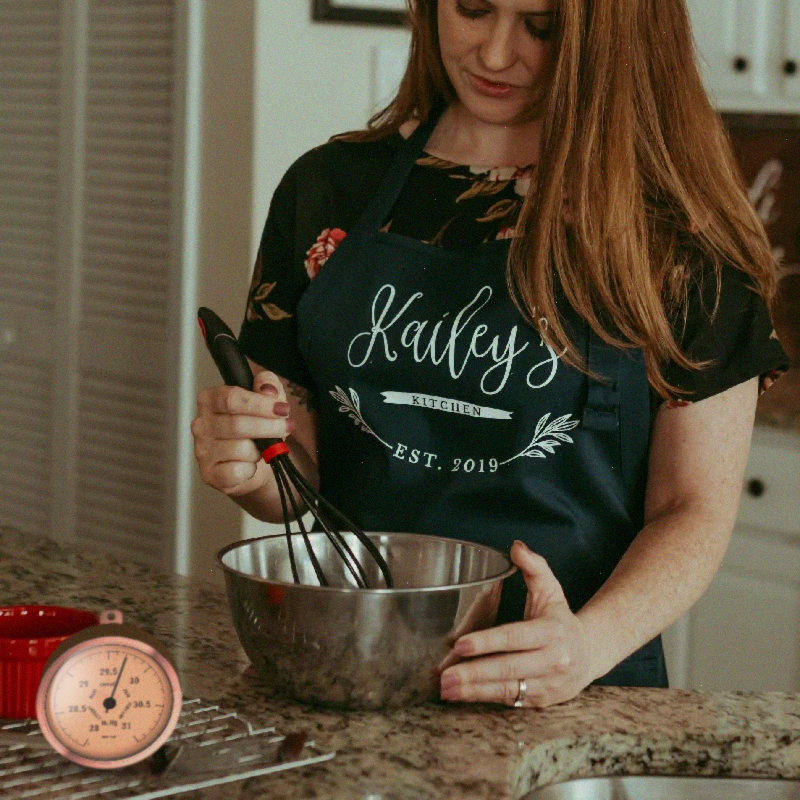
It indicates 29.7; inHg
